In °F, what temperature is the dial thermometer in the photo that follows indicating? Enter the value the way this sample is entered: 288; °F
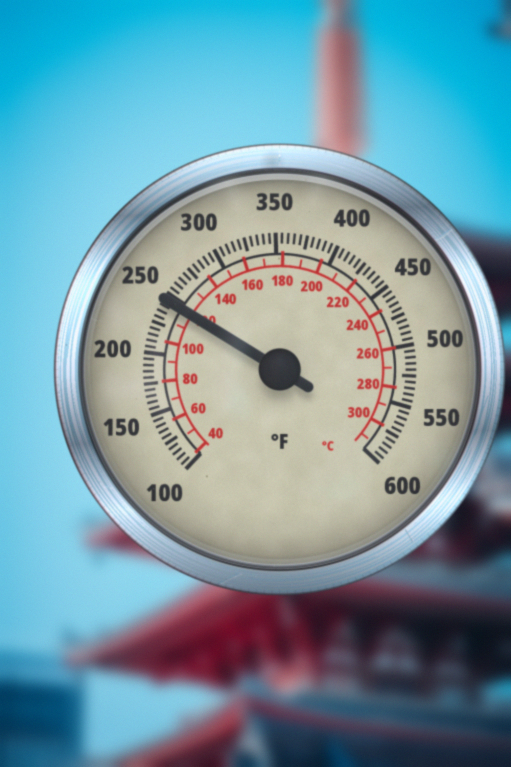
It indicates 245; °F
